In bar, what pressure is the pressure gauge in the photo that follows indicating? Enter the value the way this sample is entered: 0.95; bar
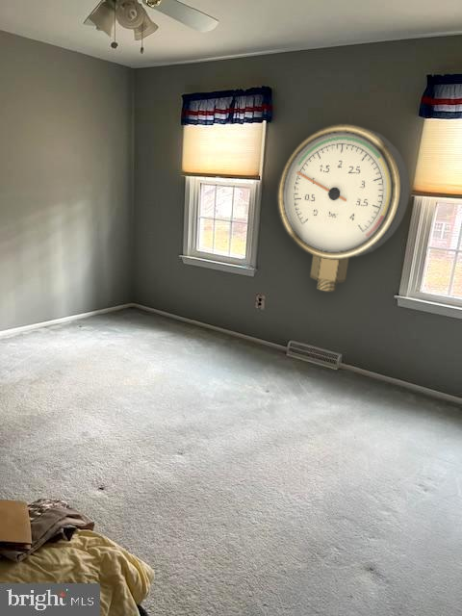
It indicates 1; bar
